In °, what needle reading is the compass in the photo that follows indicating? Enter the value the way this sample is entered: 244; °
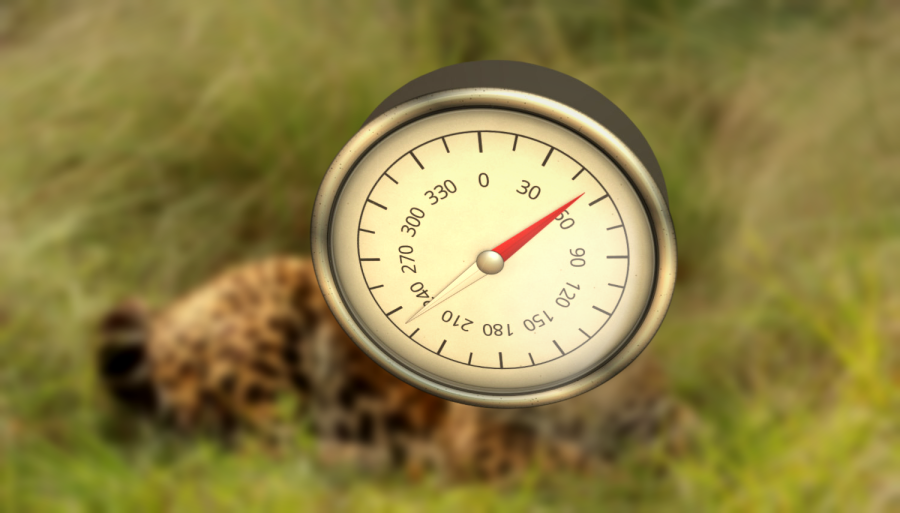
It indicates 52.5; °
